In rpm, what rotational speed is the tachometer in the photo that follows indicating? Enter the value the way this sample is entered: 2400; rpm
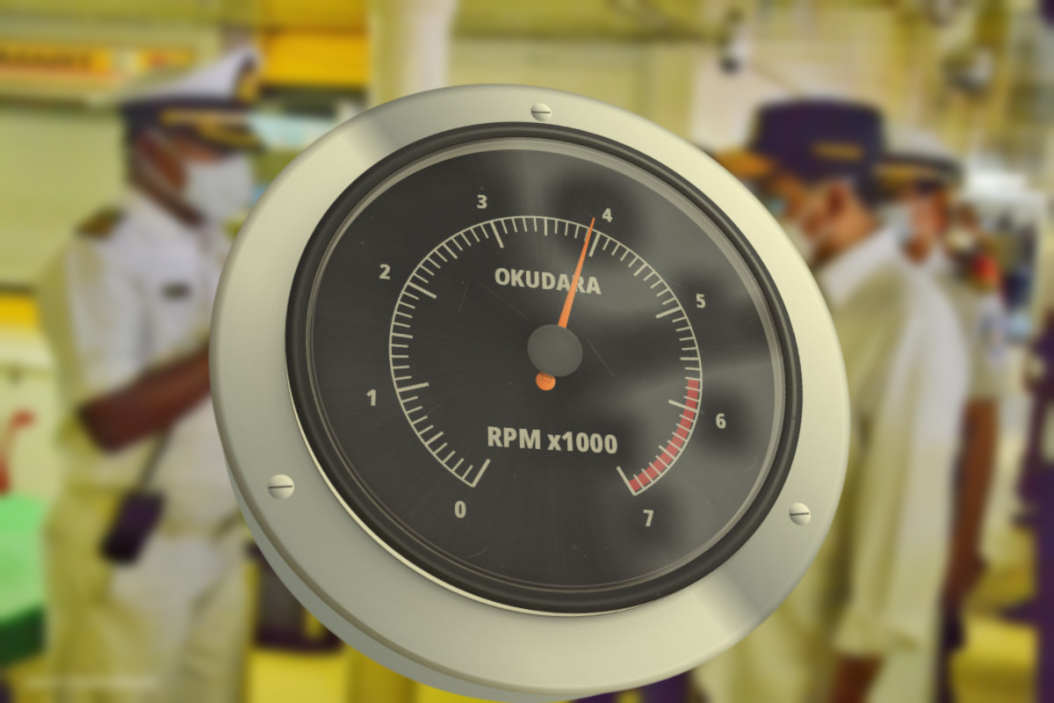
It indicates 3900; rpm
